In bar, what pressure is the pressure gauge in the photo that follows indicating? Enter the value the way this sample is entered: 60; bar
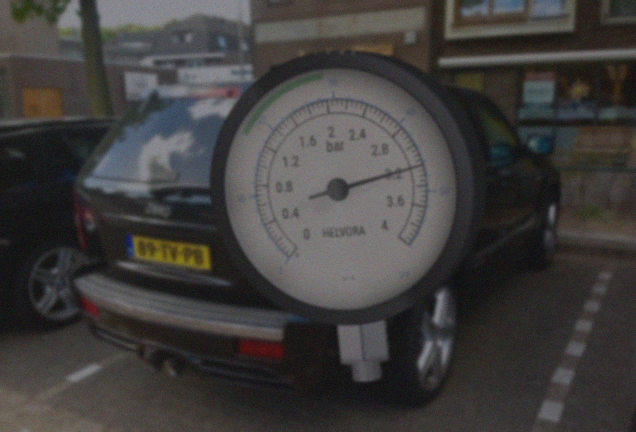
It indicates 3.2; bar
